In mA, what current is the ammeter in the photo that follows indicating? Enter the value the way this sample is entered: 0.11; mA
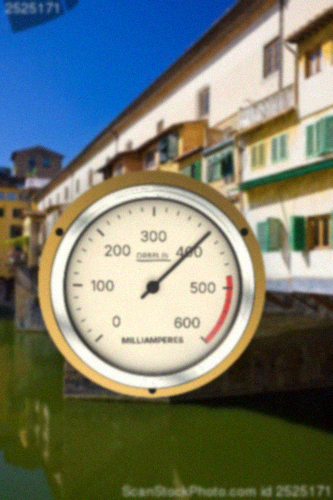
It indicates 400; mA
